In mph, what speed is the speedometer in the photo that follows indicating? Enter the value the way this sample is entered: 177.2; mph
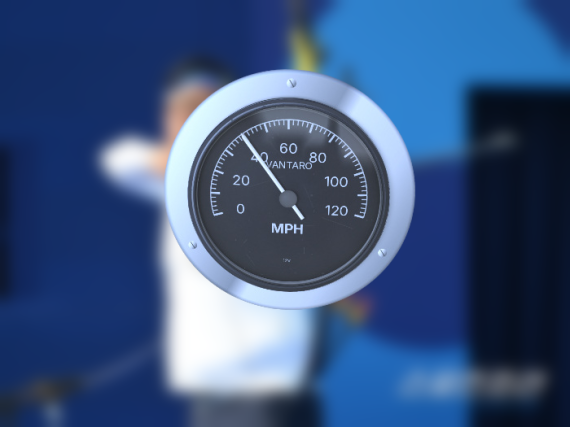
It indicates 40; mph
